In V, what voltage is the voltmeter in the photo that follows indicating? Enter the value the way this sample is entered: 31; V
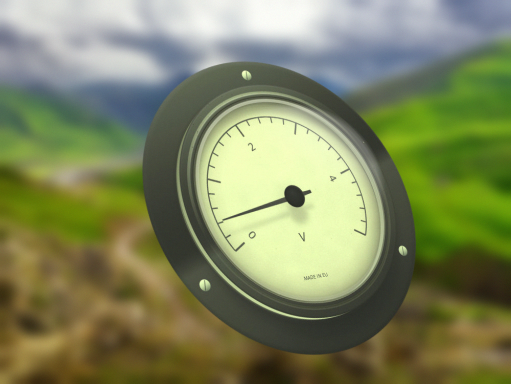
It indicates 0.4; V
